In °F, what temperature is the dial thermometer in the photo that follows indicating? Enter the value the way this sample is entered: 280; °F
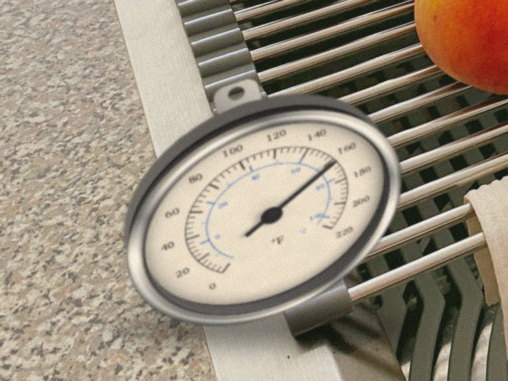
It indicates 160; °F
